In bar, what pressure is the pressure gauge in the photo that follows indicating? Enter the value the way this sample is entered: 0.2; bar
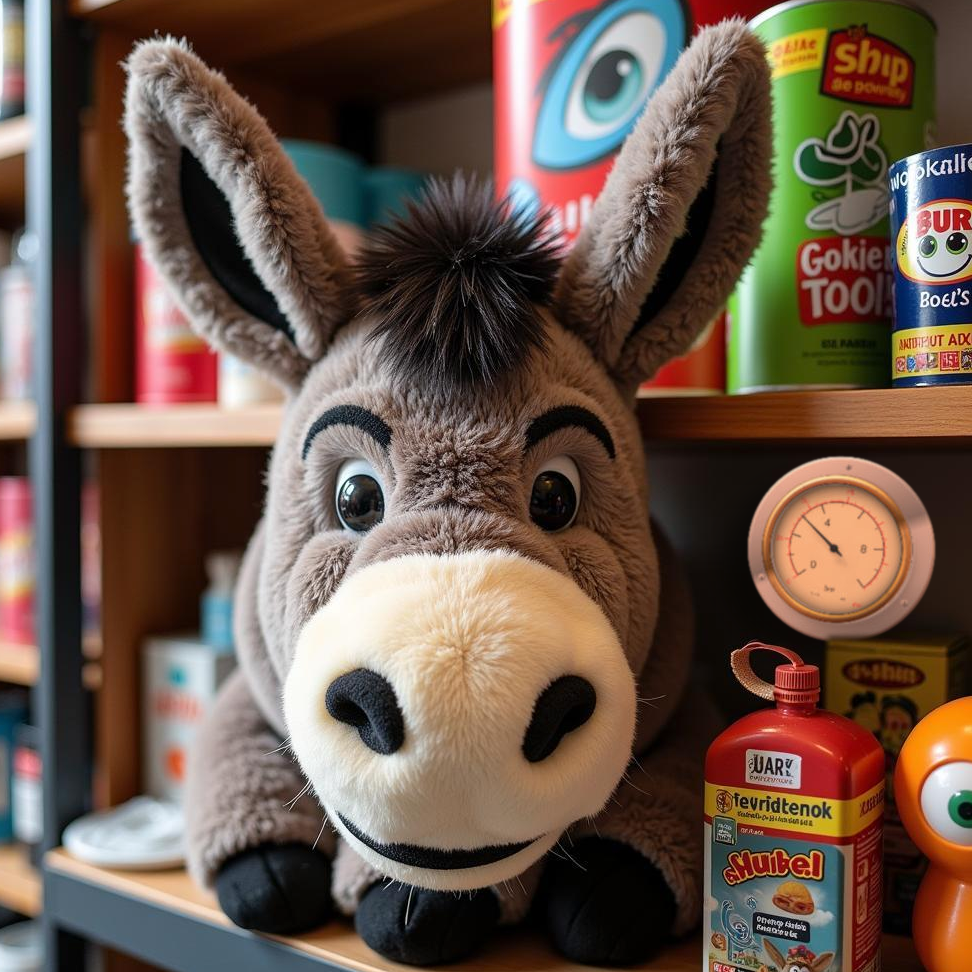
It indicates 3; bar
